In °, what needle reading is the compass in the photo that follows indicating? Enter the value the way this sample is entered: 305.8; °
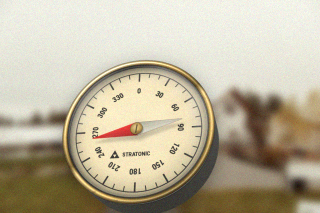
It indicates 260; °
